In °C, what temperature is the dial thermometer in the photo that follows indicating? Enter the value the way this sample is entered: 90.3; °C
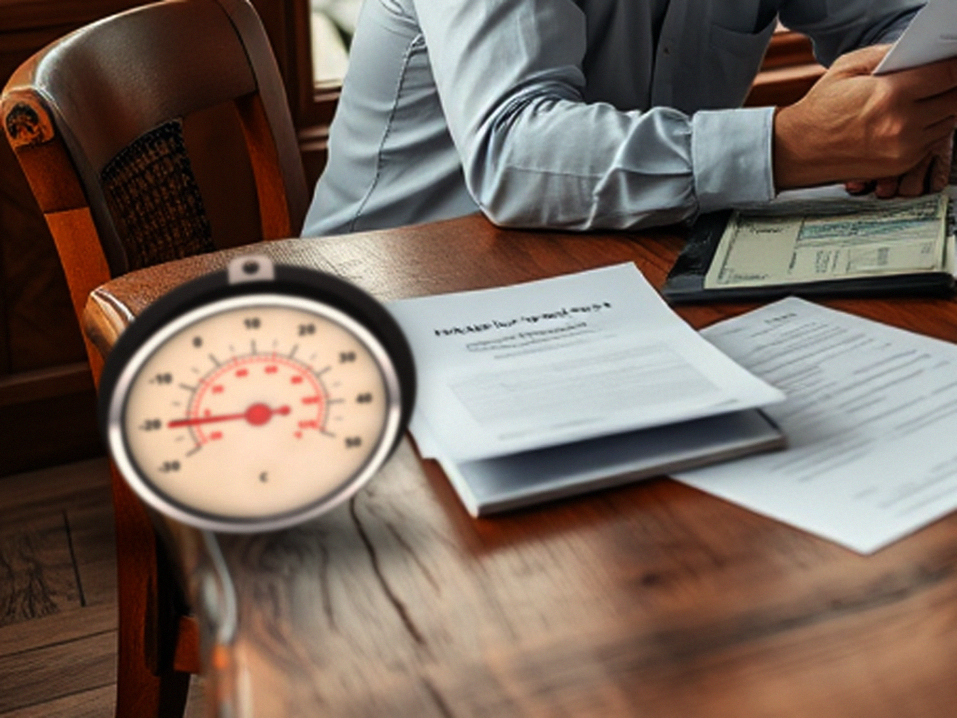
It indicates -20; °C
